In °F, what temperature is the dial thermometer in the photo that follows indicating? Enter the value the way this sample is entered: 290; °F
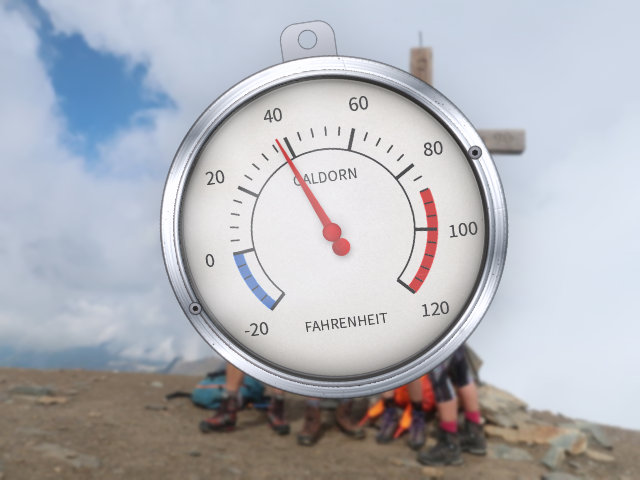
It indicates 38; °F
